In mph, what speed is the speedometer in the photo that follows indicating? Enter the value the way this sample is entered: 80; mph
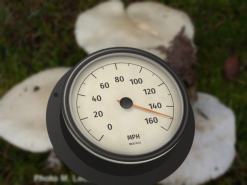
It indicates 150; mph
